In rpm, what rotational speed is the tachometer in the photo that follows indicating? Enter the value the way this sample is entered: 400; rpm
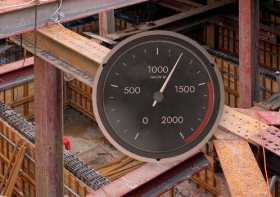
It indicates 1200; rpm
